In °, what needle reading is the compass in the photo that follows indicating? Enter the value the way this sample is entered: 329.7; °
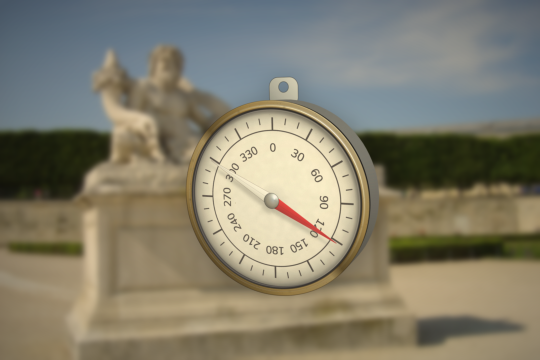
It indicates 120; °
